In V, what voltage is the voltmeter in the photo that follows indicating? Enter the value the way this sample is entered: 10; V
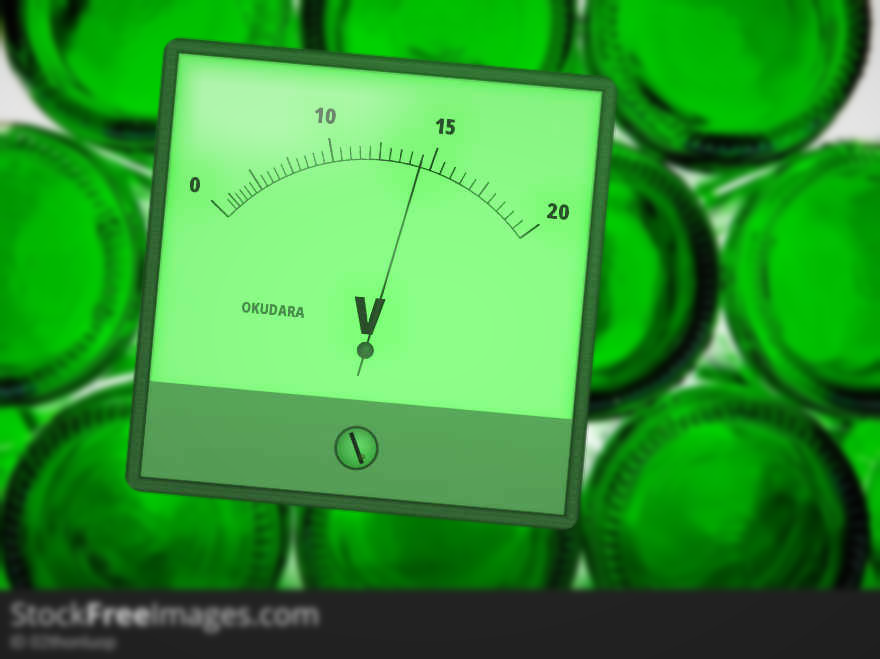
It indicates 14.5; V
